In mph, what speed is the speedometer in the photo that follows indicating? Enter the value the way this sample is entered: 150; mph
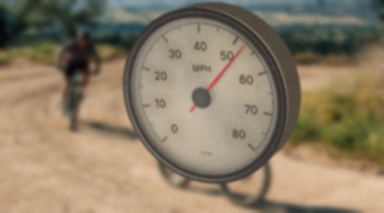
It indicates 52.5; mph
